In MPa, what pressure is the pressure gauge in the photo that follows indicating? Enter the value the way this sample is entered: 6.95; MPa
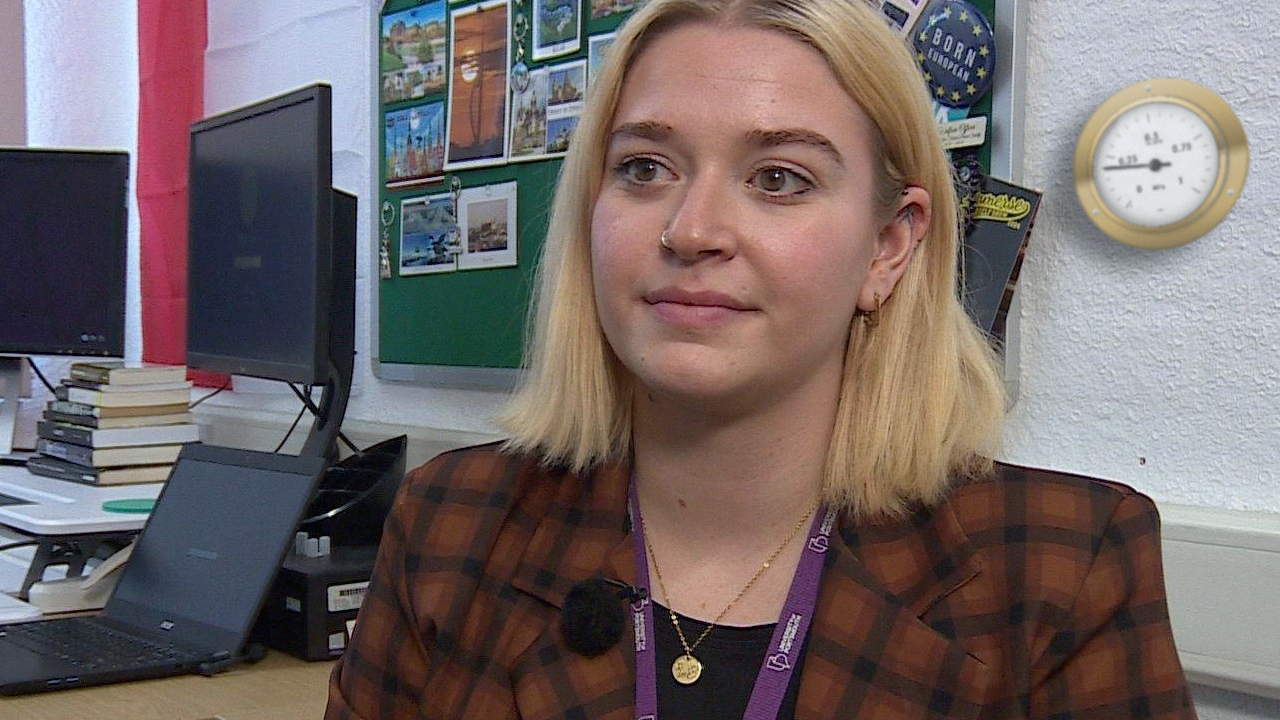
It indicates 0.2; MPa
